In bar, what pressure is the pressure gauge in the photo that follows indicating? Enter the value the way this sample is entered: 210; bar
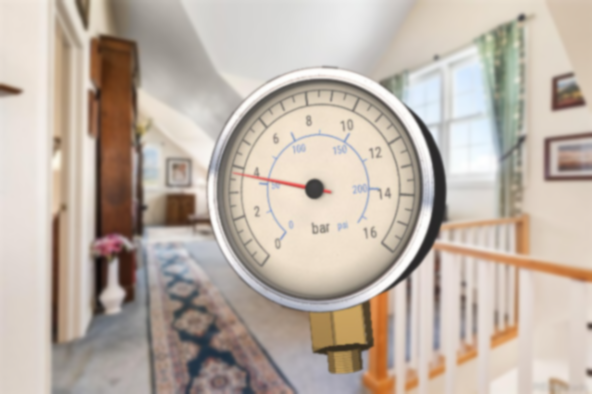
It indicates 3.75; bar
